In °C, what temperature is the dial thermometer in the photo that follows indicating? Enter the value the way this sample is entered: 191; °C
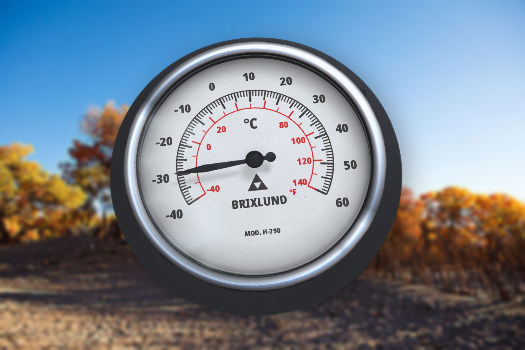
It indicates -30; °C
